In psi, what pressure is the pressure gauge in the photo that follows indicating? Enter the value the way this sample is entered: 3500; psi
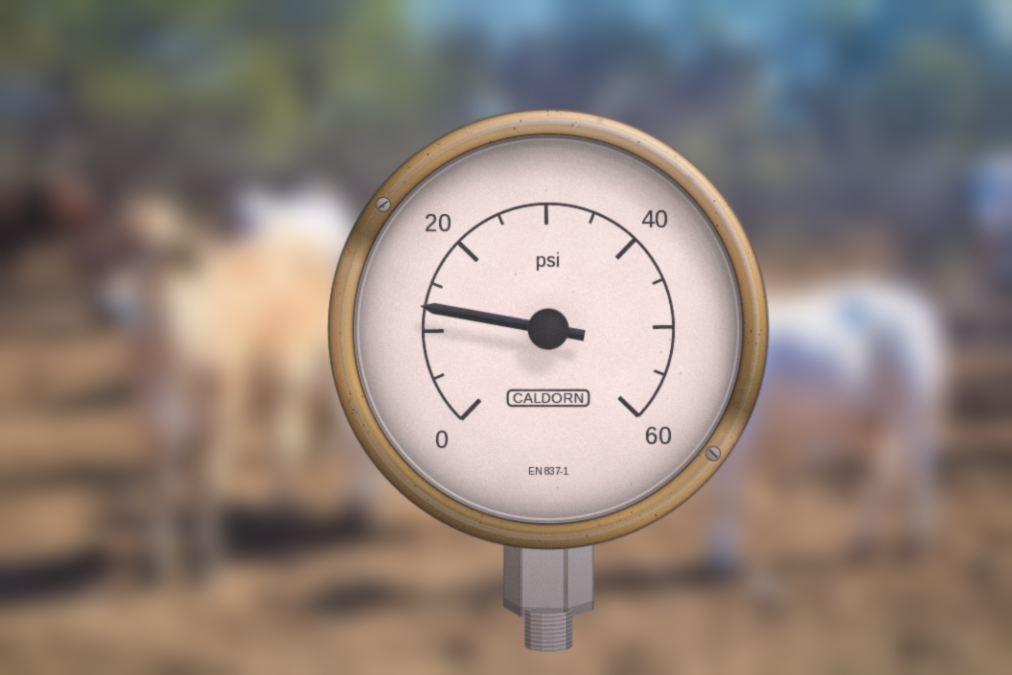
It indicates 12.5; psi
